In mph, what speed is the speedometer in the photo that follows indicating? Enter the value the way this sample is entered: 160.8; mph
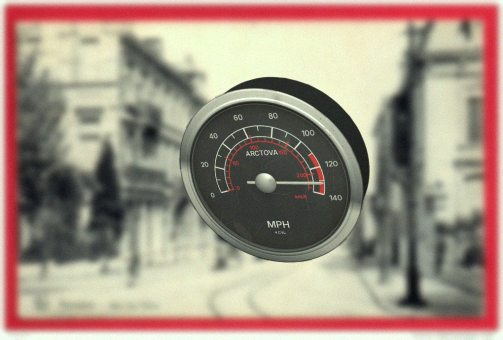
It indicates 130; mph
